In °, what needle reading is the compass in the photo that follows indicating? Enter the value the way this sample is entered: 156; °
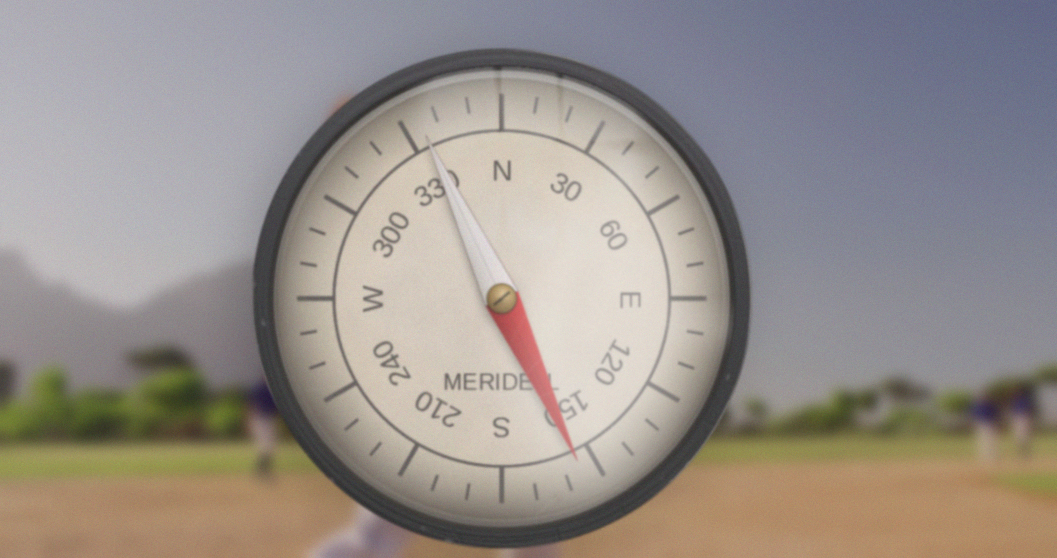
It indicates 155; °
